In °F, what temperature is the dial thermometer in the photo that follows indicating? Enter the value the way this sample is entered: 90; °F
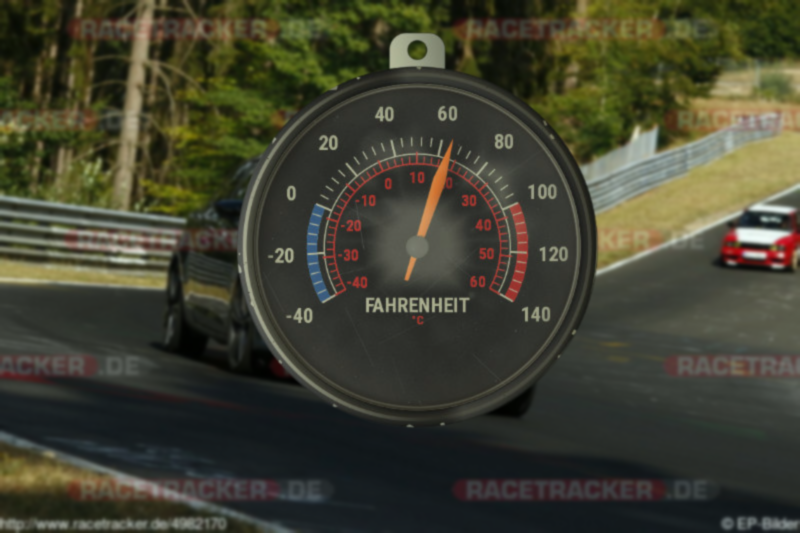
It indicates 64; °F
